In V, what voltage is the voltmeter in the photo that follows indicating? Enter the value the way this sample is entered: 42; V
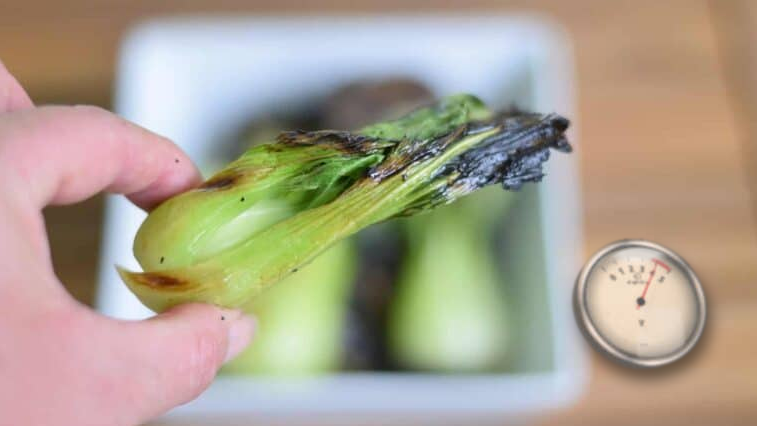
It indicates 4; V
